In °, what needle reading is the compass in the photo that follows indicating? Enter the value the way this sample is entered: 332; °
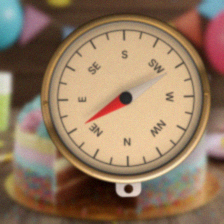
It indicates 60; °
